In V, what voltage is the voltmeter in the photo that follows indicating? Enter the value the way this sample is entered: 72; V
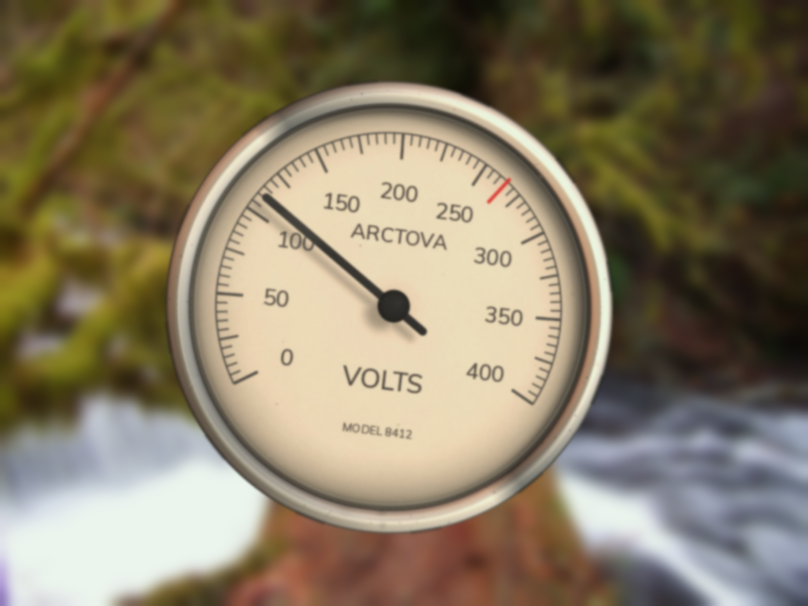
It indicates 110; V
